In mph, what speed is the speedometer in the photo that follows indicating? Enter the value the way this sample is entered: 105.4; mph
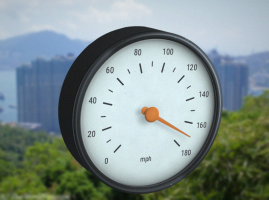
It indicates 170; mph
